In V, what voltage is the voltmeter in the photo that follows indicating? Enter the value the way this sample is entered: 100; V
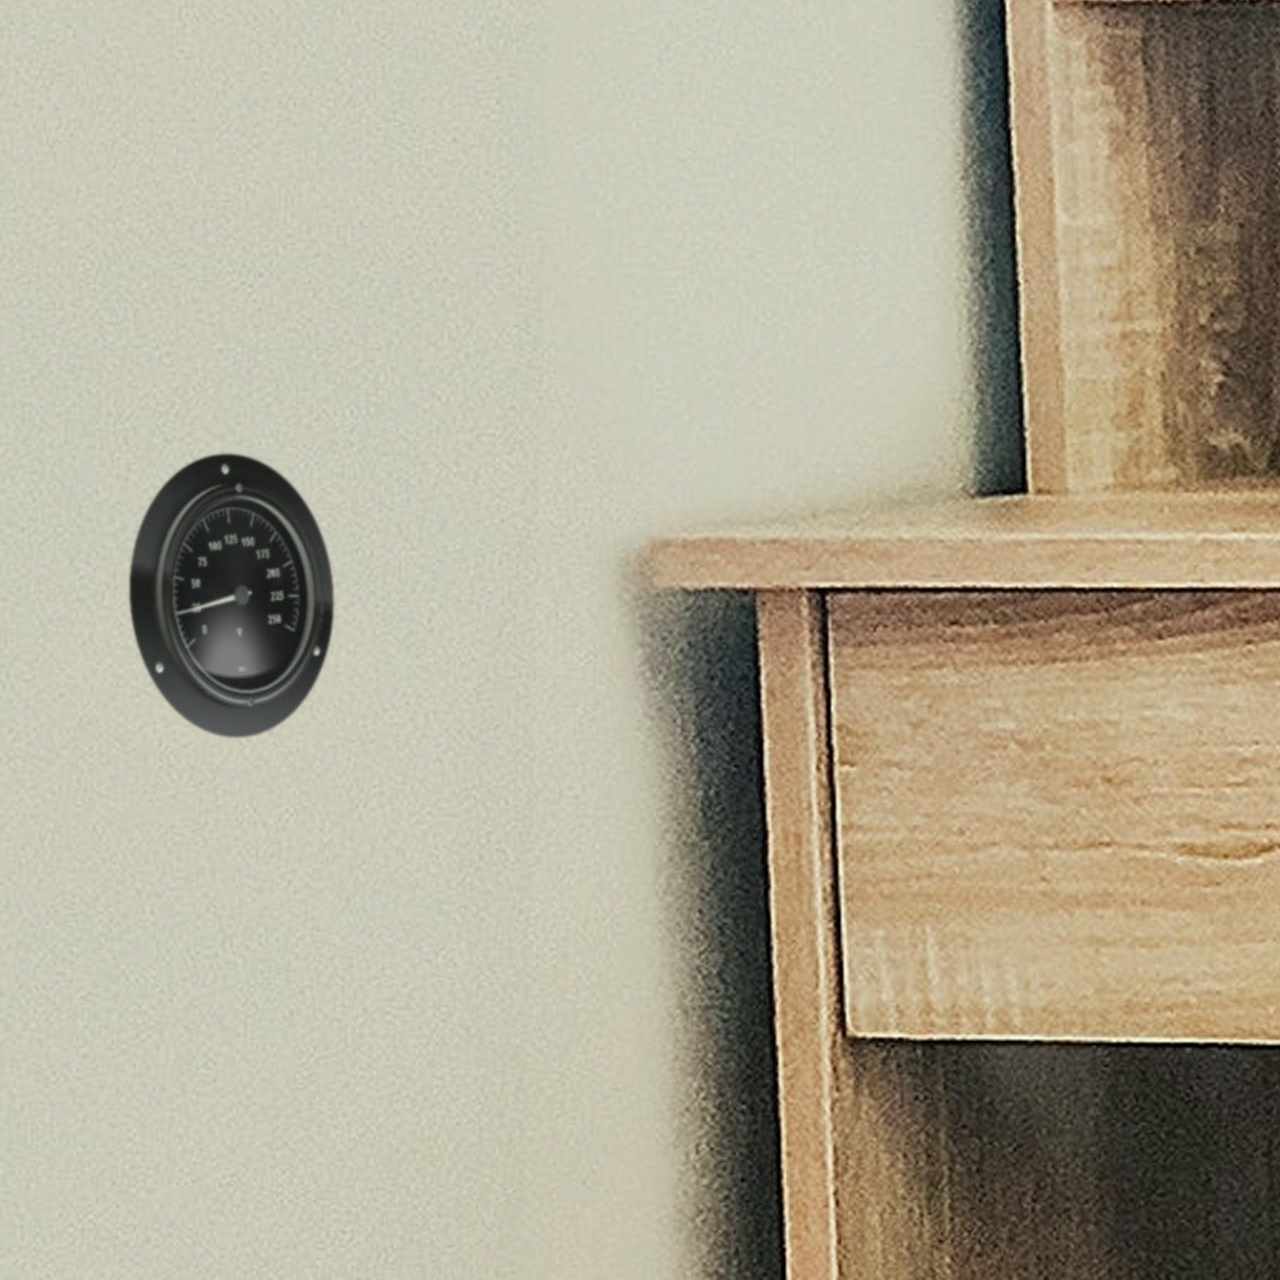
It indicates 25; V
